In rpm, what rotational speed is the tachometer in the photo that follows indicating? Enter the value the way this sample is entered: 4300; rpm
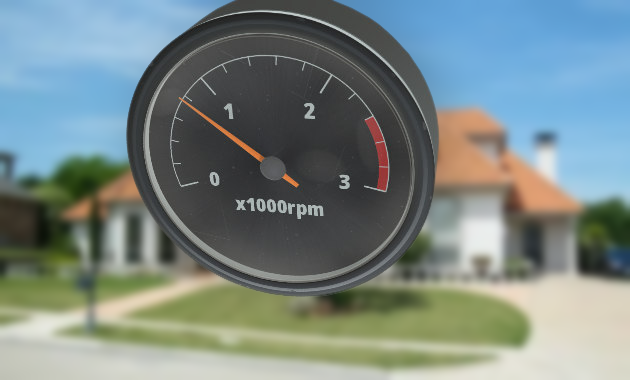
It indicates 800; rpm
